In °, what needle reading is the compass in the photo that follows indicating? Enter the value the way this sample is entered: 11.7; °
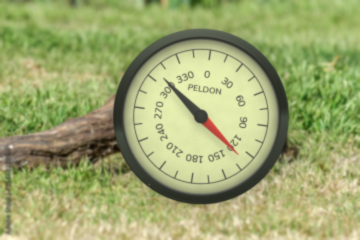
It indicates 127.5; °
